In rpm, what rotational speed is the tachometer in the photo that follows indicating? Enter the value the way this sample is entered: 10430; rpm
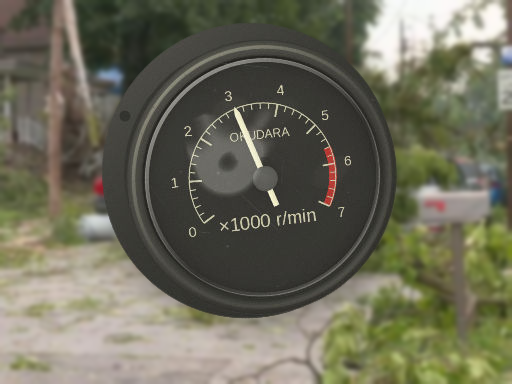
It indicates 3000; rpm
